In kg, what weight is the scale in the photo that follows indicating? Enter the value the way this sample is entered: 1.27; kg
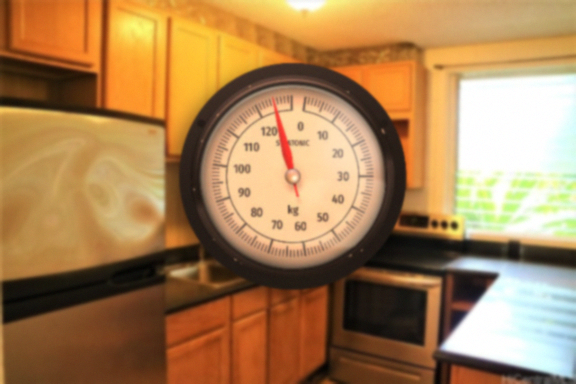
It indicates 125; kg
